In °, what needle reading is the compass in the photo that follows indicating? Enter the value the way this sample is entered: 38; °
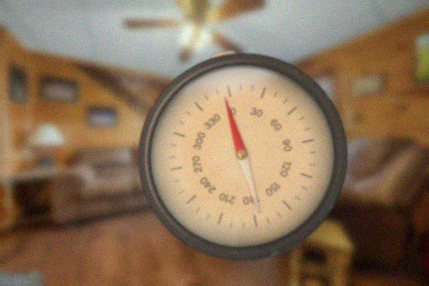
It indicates 355; °
